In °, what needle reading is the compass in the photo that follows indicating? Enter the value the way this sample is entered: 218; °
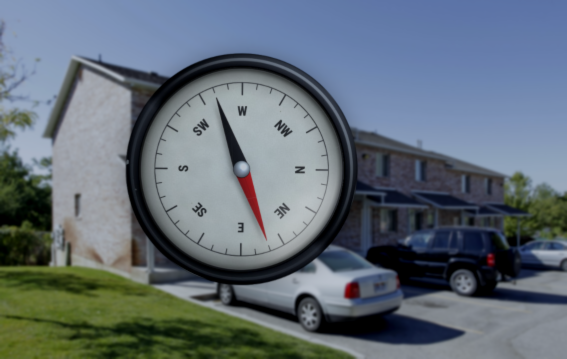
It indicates 70; °
